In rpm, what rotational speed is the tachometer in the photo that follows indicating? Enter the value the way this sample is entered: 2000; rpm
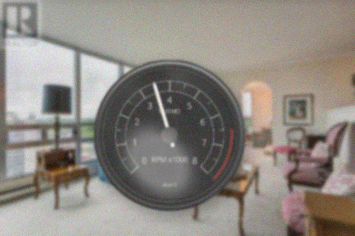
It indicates 3500; rpm
